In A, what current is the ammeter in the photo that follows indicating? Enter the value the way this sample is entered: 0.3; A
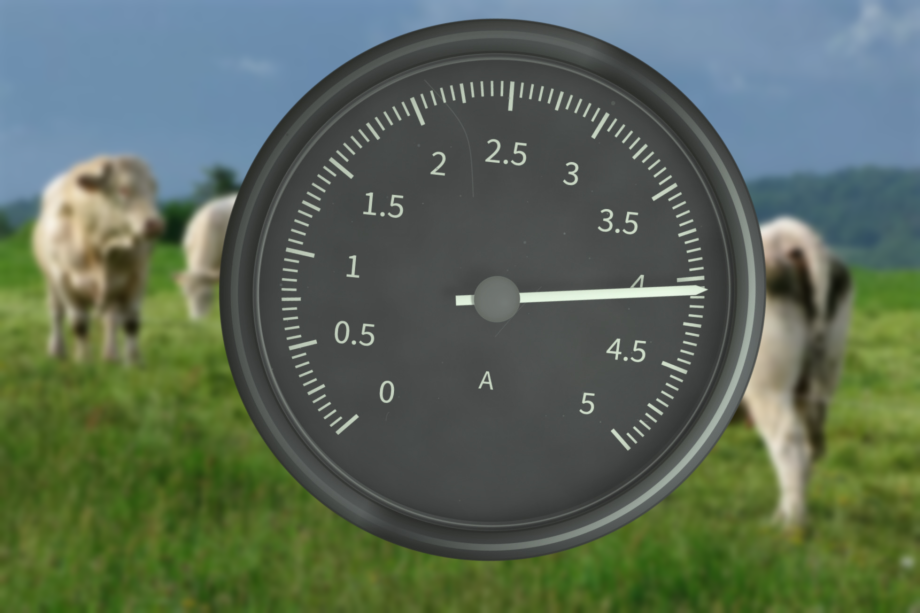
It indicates 4.05; A
